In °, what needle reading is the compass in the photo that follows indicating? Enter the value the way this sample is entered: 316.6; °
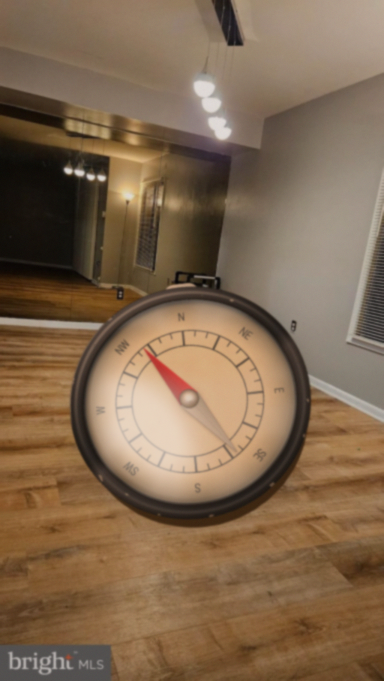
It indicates 325; °
